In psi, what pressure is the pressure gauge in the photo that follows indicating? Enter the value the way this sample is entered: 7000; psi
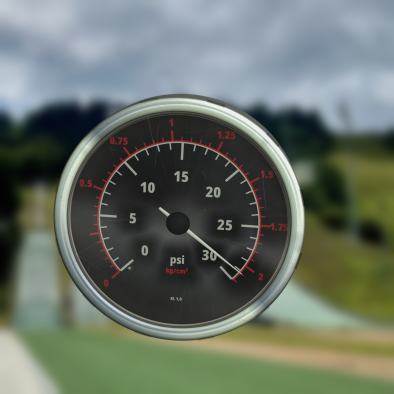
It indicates 29; psi
